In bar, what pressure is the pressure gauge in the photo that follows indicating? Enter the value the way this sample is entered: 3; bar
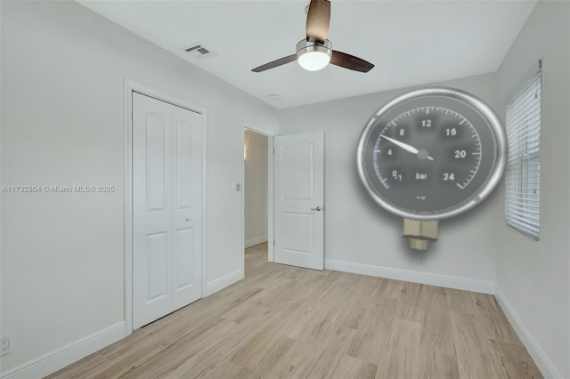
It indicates 6; bar
